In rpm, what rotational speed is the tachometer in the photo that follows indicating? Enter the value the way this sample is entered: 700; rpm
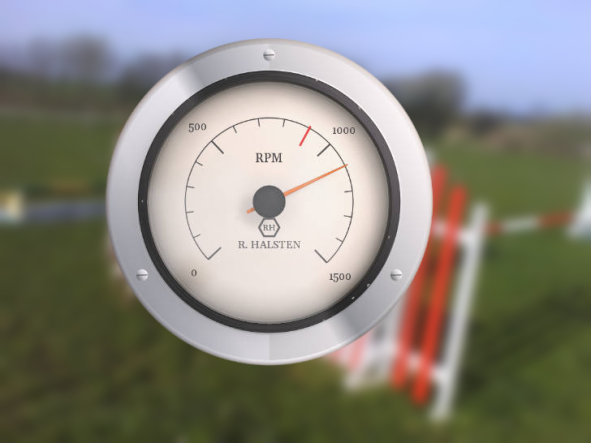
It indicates 1100; rpm
